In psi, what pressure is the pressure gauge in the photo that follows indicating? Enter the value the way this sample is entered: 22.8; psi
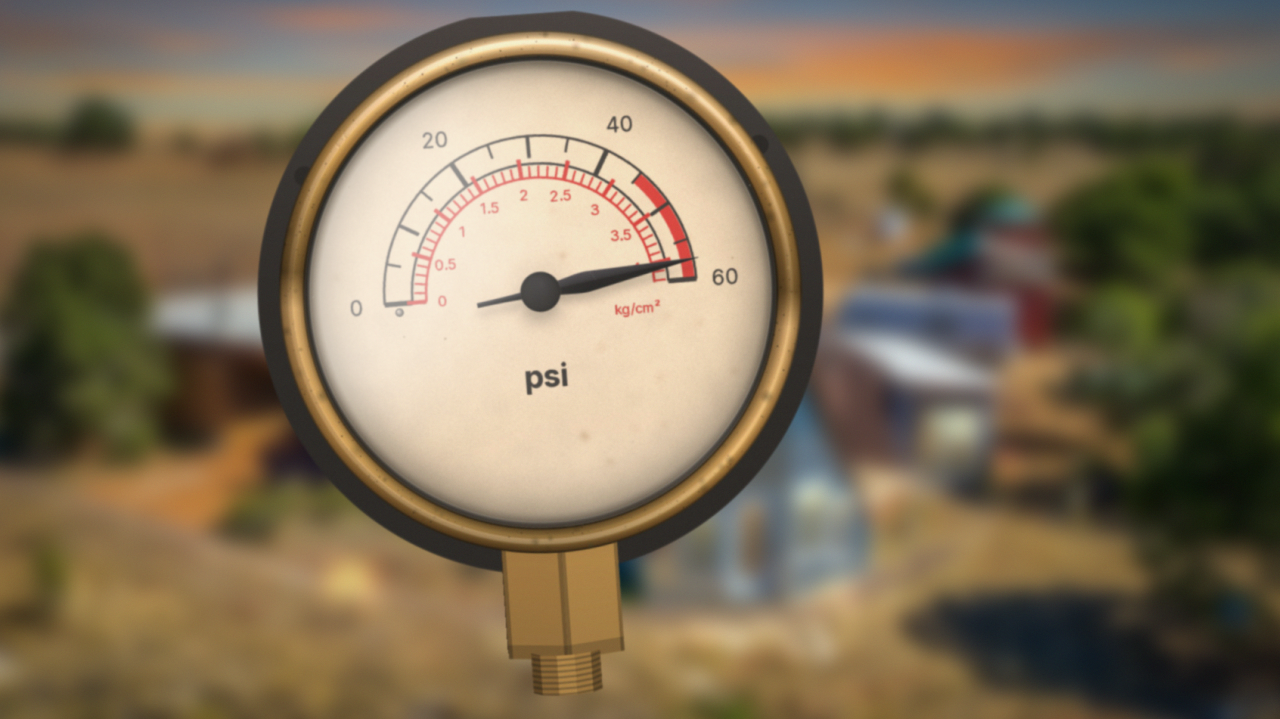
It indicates 57.5; psi
